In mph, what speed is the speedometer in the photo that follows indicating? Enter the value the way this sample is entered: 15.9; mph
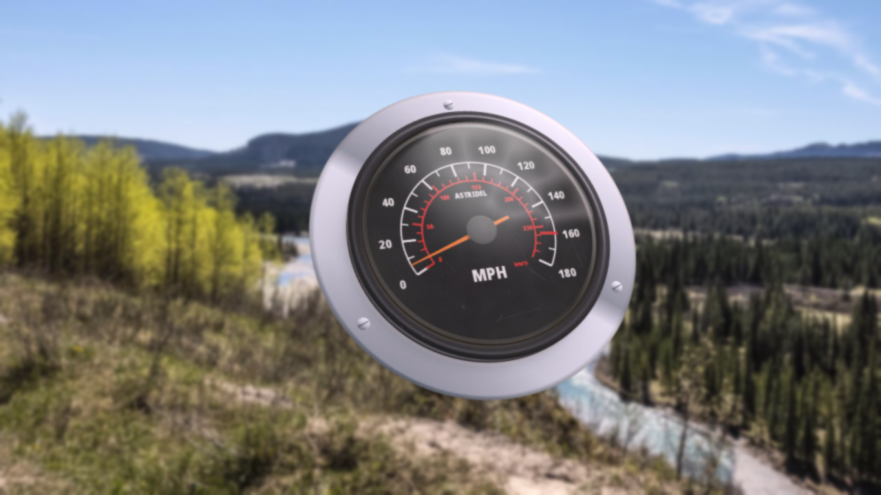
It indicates 5; mph
